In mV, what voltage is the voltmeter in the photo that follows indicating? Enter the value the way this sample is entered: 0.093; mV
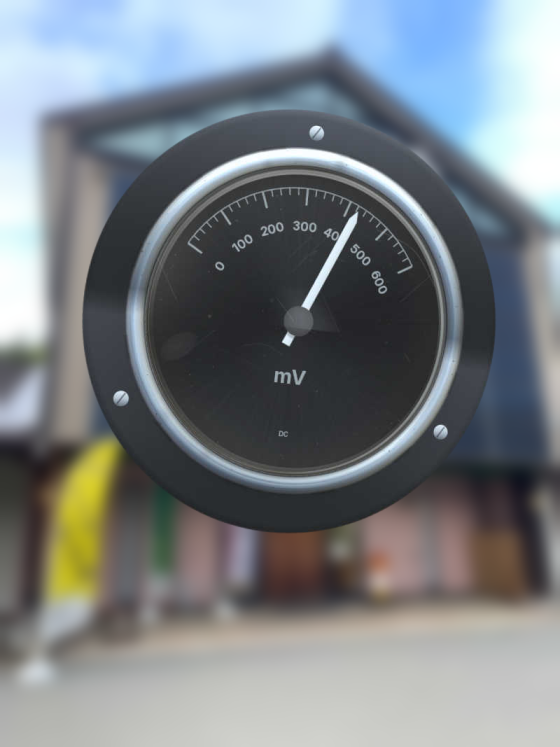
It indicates 420; mV
